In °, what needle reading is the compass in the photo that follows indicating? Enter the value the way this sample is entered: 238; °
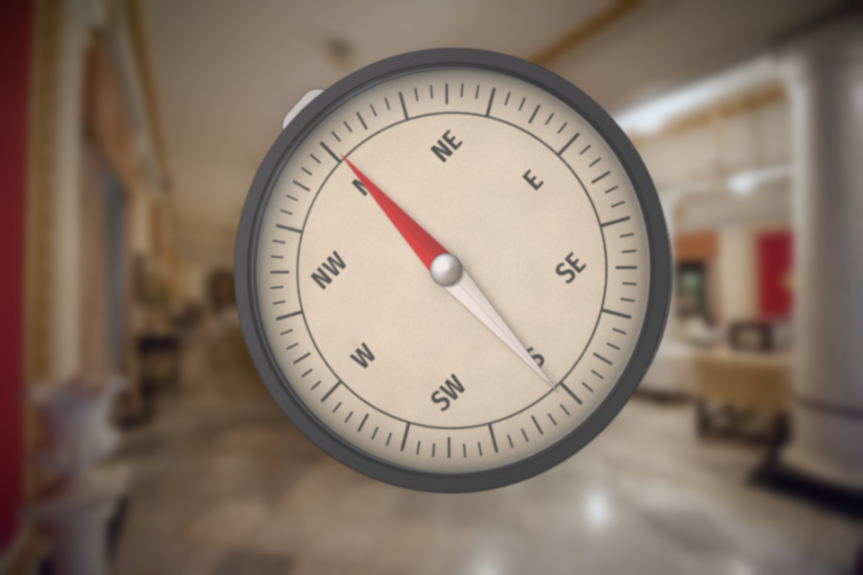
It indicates 2.5; °
